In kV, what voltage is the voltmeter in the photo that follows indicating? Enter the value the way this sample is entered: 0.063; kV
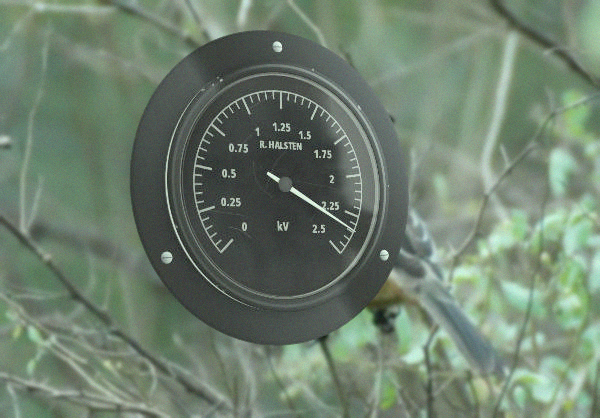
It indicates 2.35; kV
